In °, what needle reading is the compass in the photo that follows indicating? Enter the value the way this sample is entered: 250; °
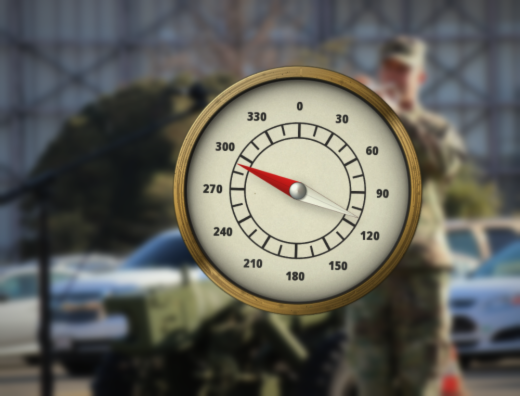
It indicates 292.5; °
